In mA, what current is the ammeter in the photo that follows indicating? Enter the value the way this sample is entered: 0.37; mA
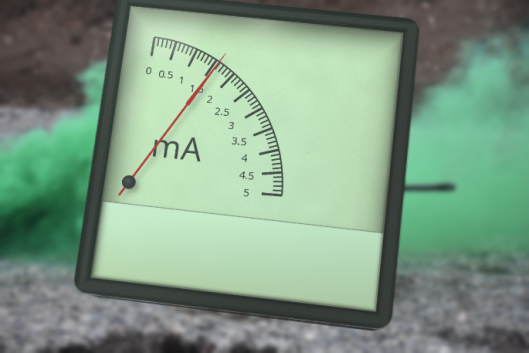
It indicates 1.6; mA
